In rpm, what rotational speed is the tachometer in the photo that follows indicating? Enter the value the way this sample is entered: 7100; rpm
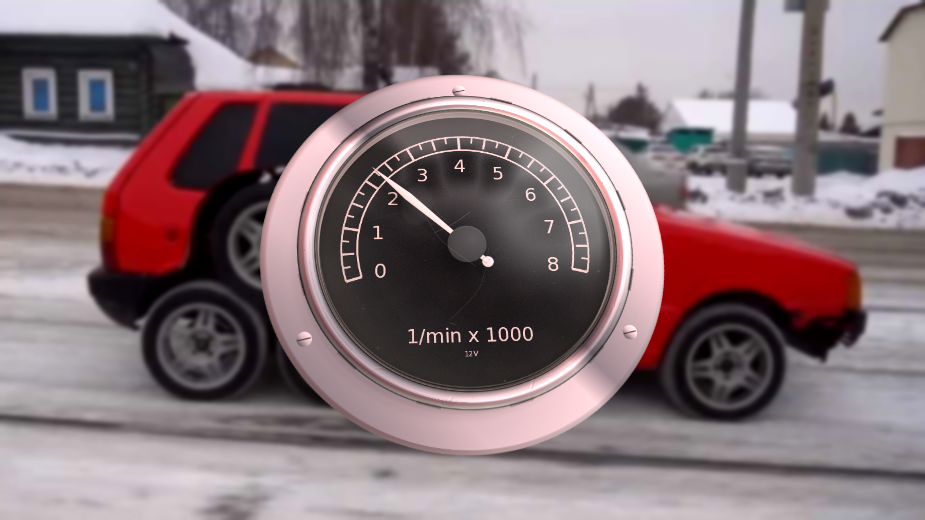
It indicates 2250; rpm
